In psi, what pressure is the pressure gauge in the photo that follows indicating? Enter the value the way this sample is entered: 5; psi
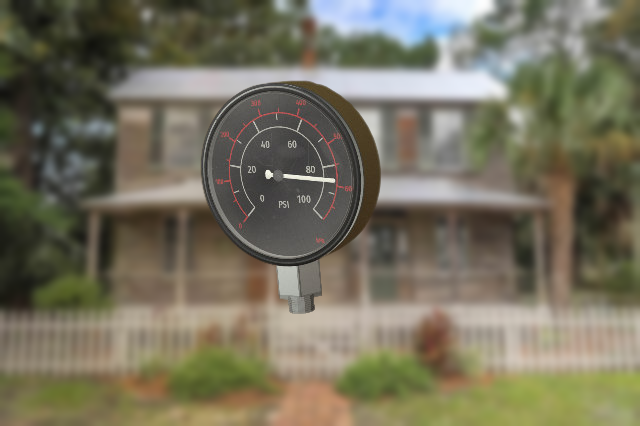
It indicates 85; psi
